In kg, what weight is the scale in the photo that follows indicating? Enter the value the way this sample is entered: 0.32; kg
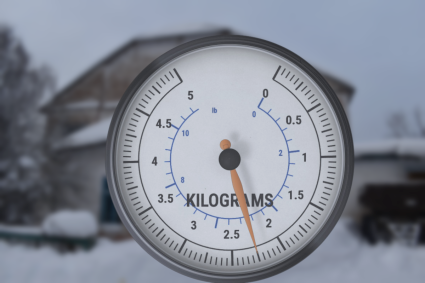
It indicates 2.25; kg
